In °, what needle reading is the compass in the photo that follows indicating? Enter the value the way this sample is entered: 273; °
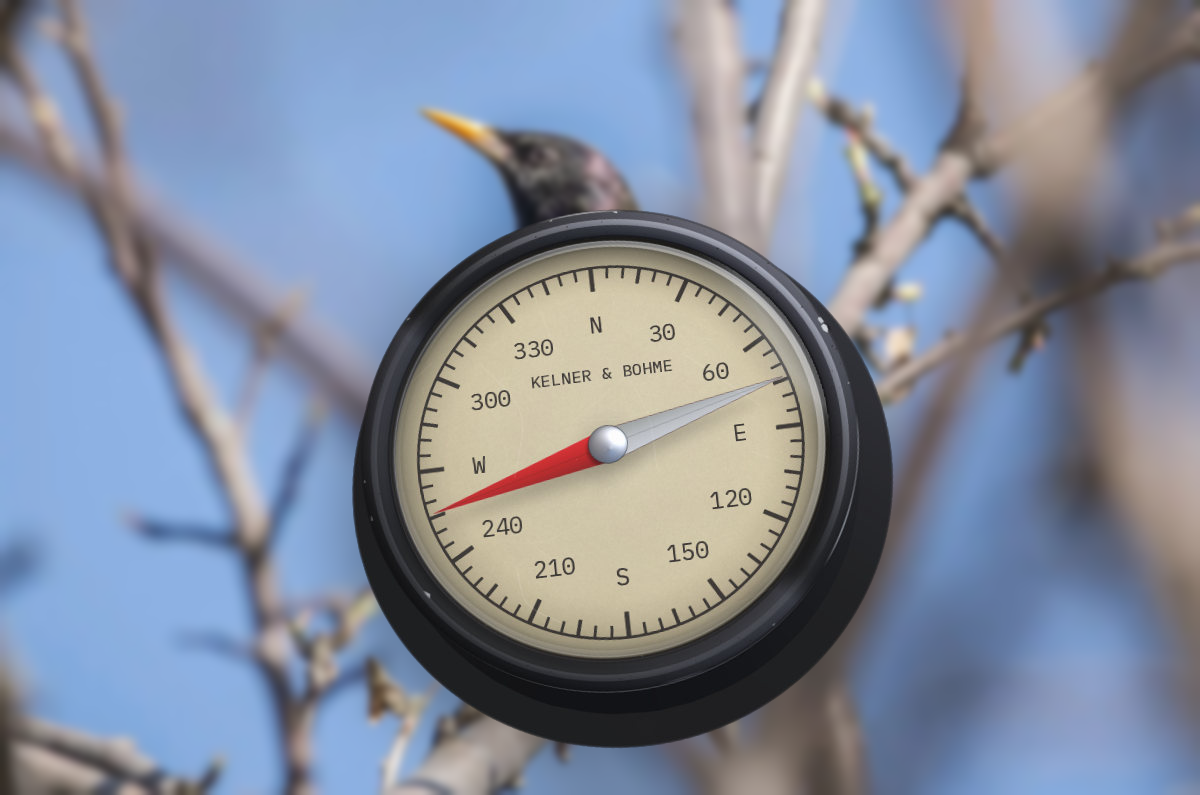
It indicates 255; °
